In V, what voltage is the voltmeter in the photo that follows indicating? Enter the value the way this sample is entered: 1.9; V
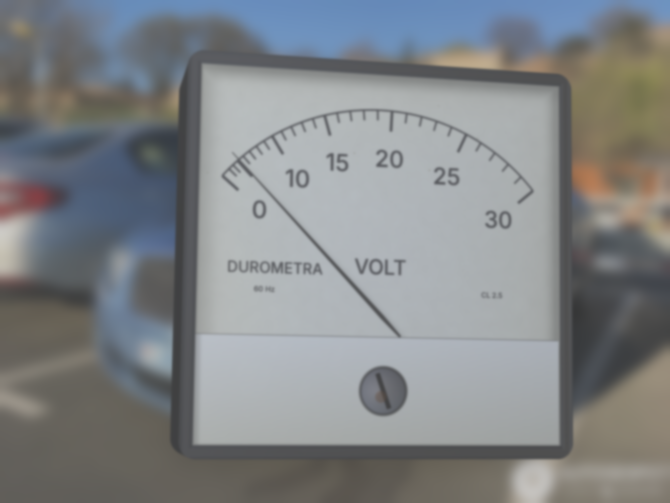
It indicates 5; V
